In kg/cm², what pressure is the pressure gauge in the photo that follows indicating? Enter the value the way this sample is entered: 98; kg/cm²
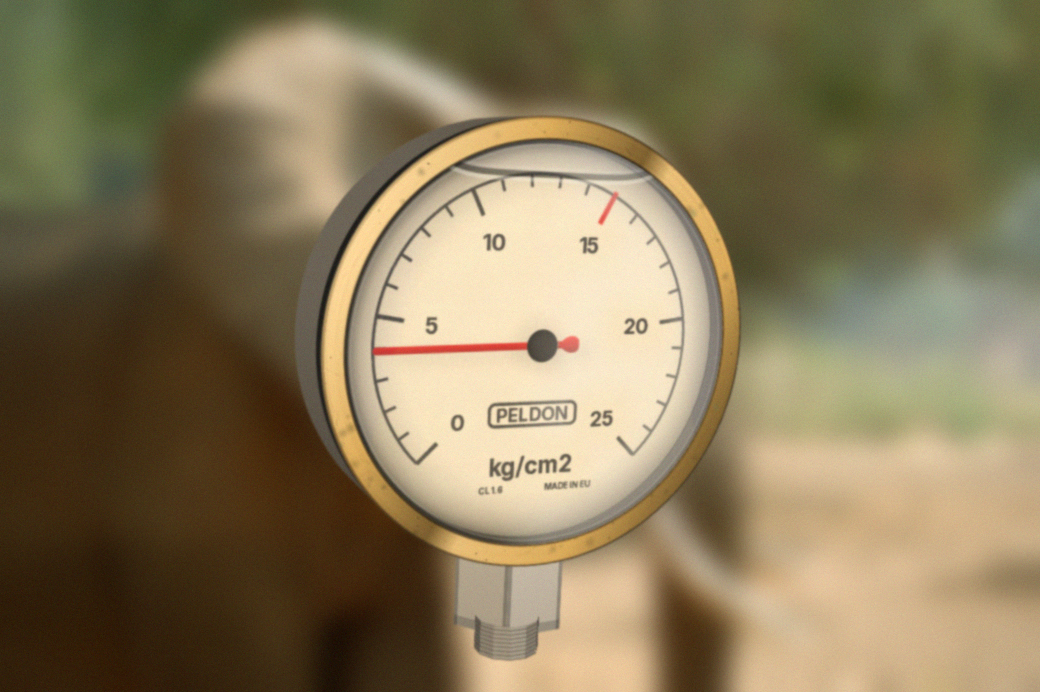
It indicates 4; kg/cm²
